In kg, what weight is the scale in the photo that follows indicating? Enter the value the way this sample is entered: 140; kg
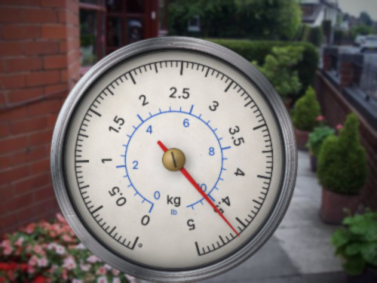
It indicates 4.6; kg
